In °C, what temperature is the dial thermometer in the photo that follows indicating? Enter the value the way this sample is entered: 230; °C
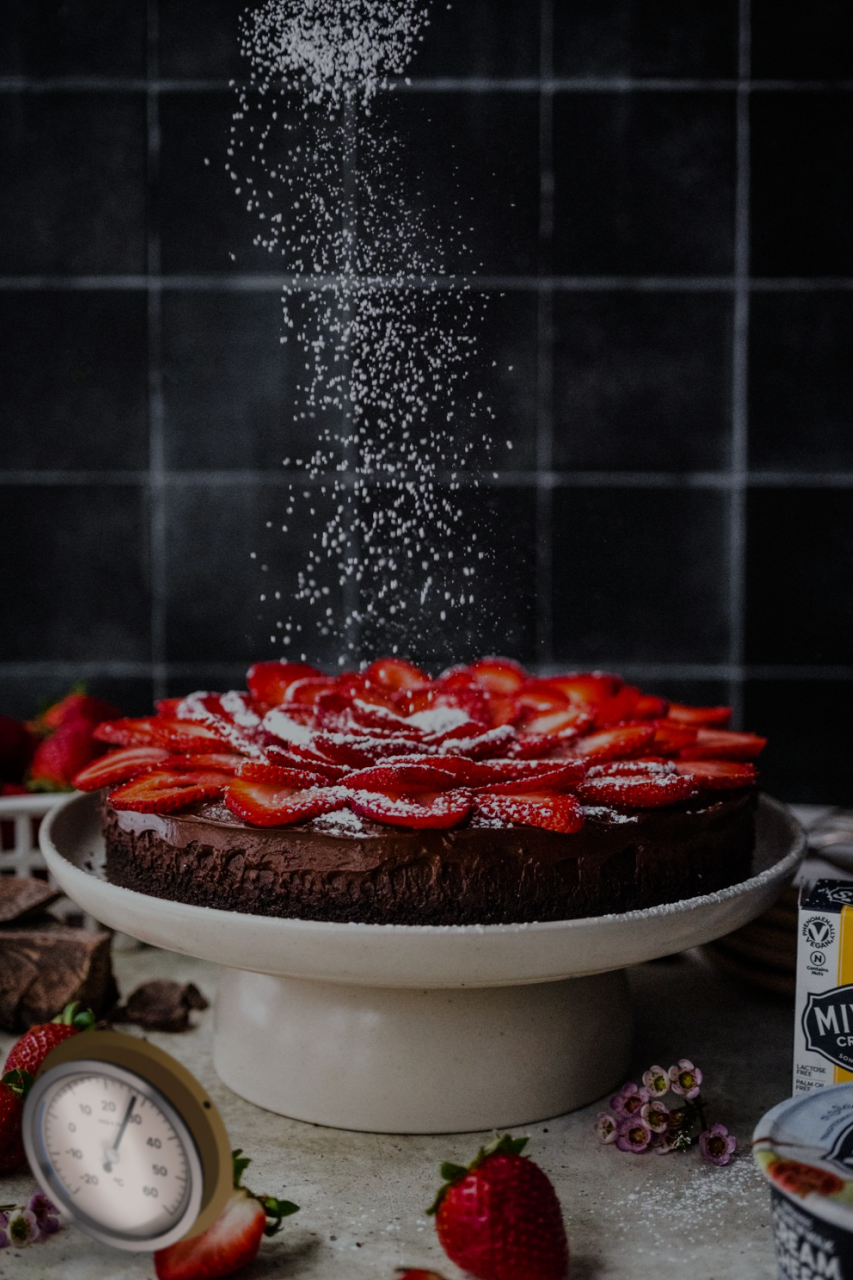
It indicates 28; °C
